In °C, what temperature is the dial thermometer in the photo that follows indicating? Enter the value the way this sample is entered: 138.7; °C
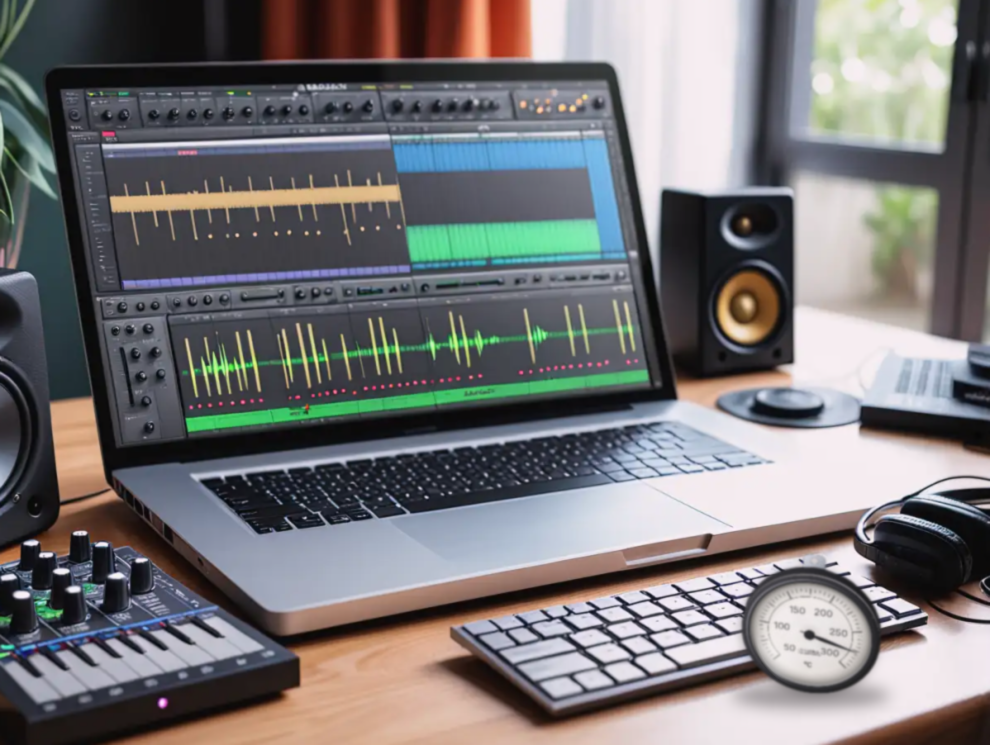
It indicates 275; °C
